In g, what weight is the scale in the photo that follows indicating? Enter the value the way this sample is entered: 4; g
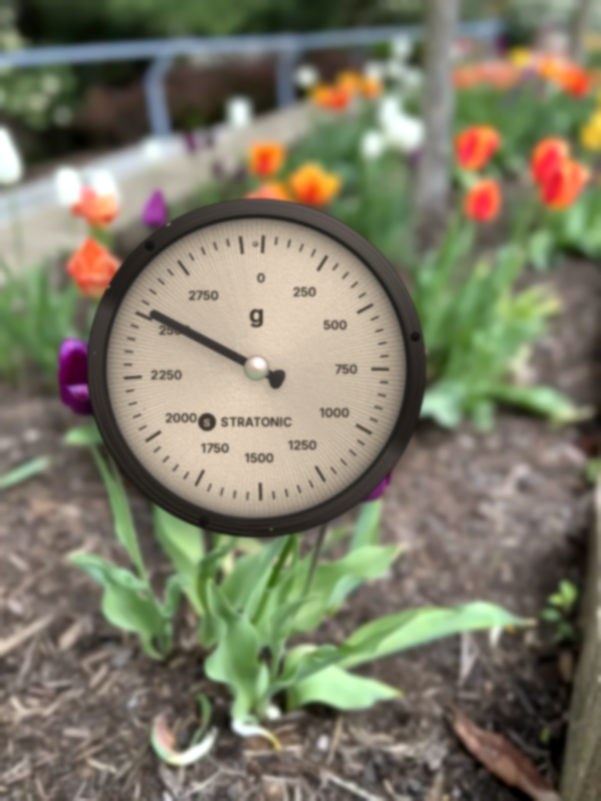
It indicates 2525; g
